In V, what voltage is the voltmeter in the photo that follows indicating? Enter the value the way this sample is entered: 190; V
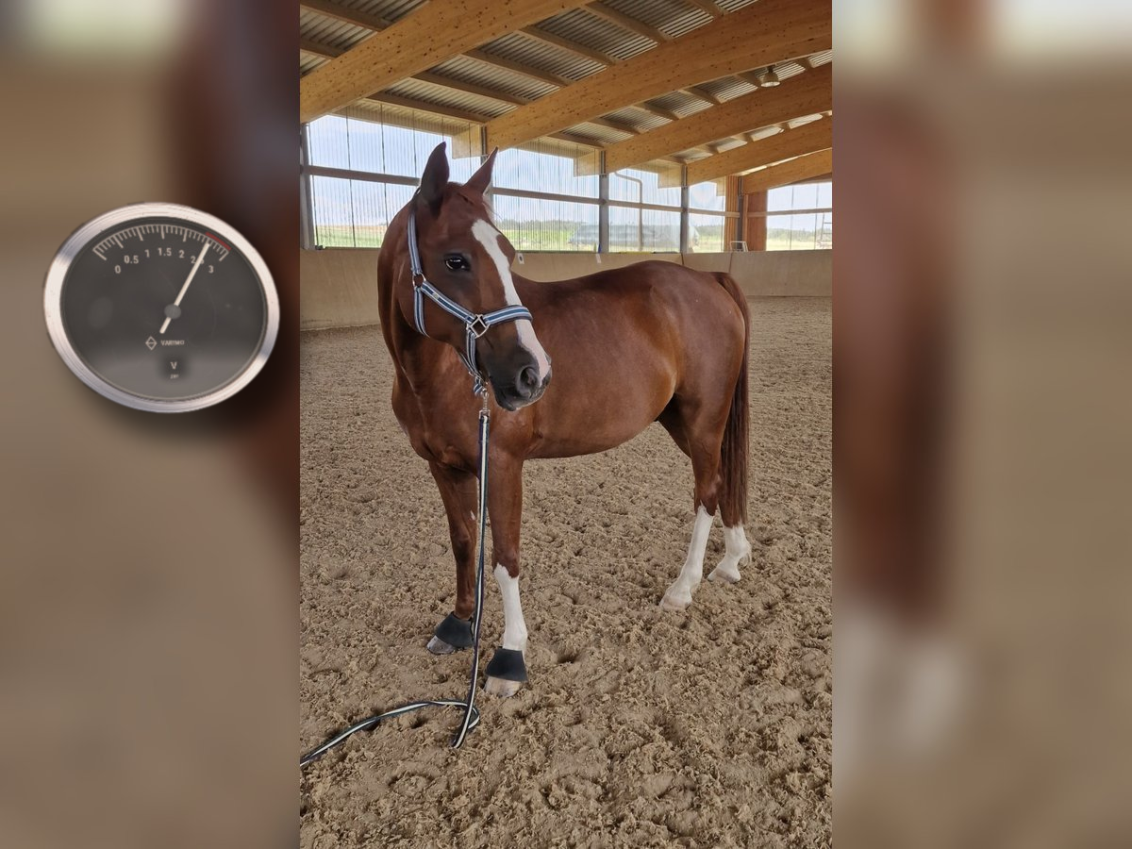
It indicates 2.5; V
